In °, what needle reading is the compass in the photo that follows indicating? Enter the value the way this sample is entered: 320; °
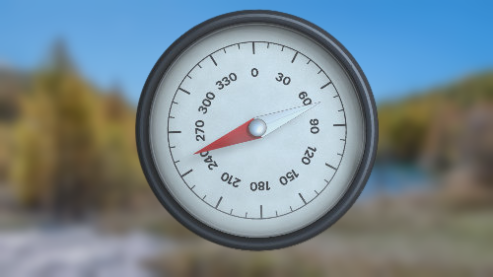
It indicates 250; °
